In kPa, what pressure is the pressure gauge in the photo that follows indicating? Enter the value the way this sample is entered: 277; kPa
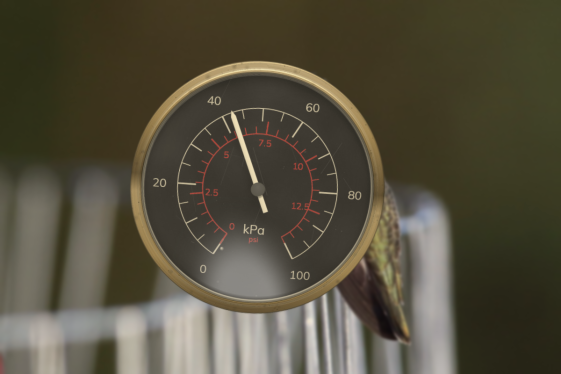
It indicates 42.5; kPa
